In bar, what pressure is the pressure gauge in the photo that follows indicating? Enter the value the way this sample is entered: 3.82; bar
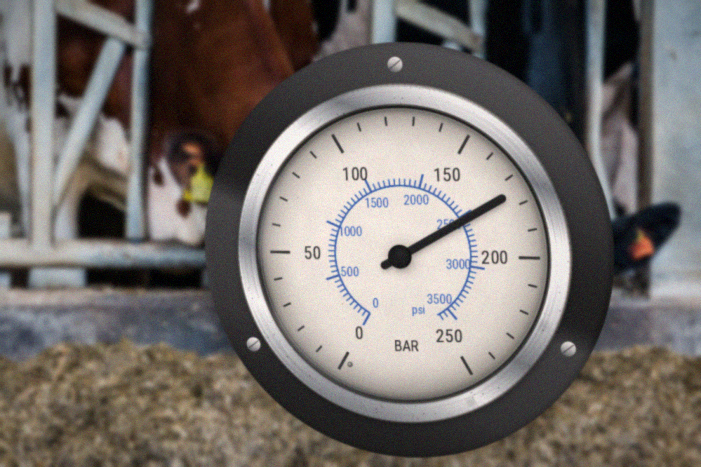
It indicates 175; bar
